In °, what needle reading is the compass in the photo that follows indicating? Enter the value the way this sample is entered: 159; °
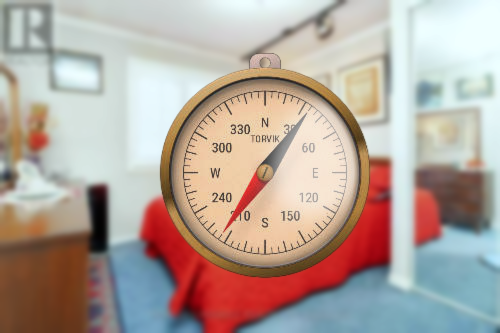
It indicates 215; °
